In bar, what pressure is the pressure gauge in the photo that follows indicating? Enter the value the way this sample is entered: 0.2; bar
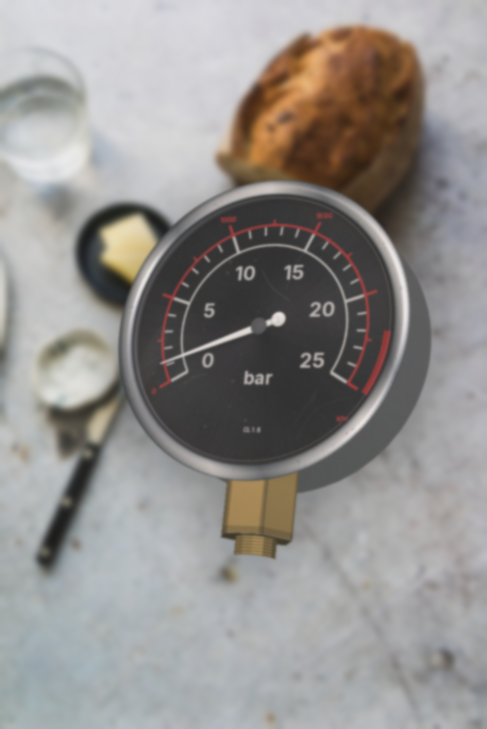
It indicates 1; bar
